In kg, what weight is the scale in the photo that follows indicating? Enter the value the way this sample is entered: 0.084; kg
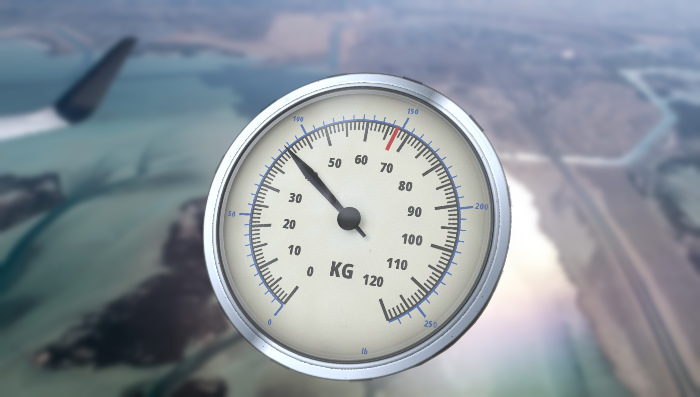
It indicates 40; kg
